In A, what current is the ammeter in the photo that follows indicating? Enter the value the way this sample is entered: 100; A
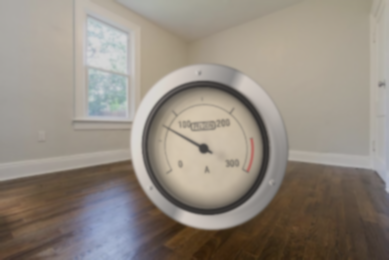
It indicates 75; A
